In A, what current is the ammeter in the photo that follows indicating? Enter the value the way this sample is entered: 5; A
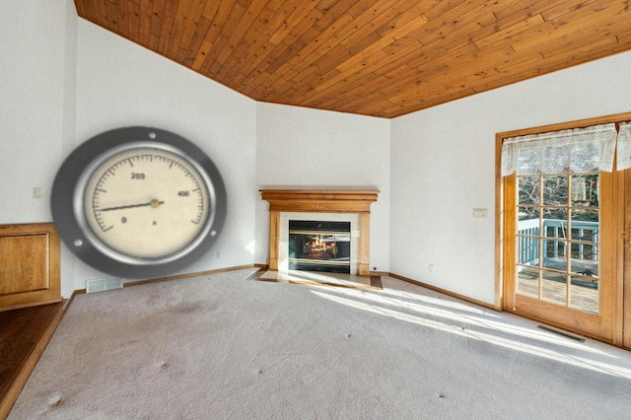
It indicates 50; A
